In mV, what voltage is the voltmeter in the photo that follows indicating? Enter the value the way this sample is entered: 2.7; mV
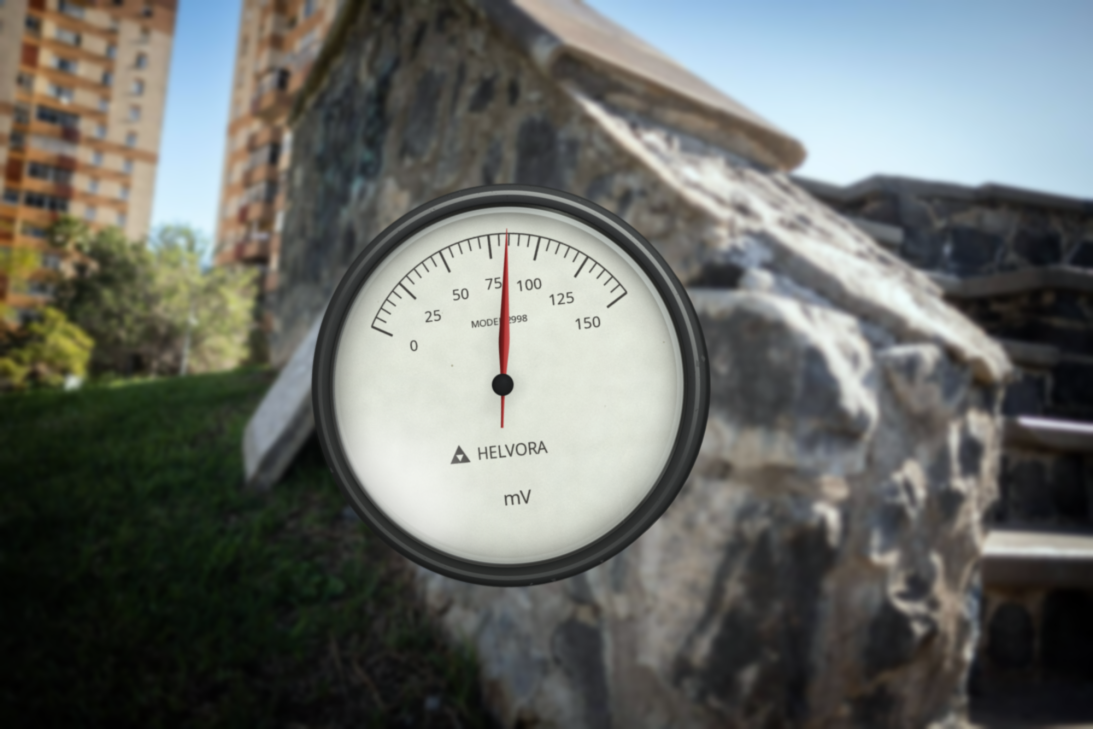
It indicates 85; mV
